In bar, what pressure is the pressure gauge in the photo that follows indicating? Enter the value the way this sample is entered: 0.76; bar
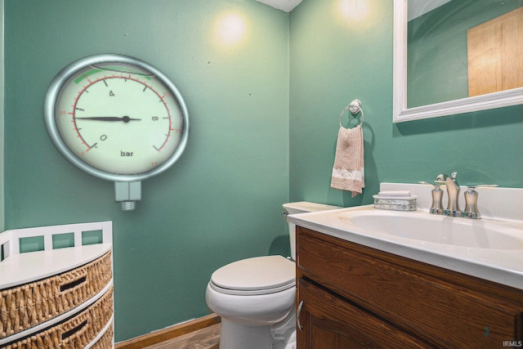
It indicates 1.5; bar
